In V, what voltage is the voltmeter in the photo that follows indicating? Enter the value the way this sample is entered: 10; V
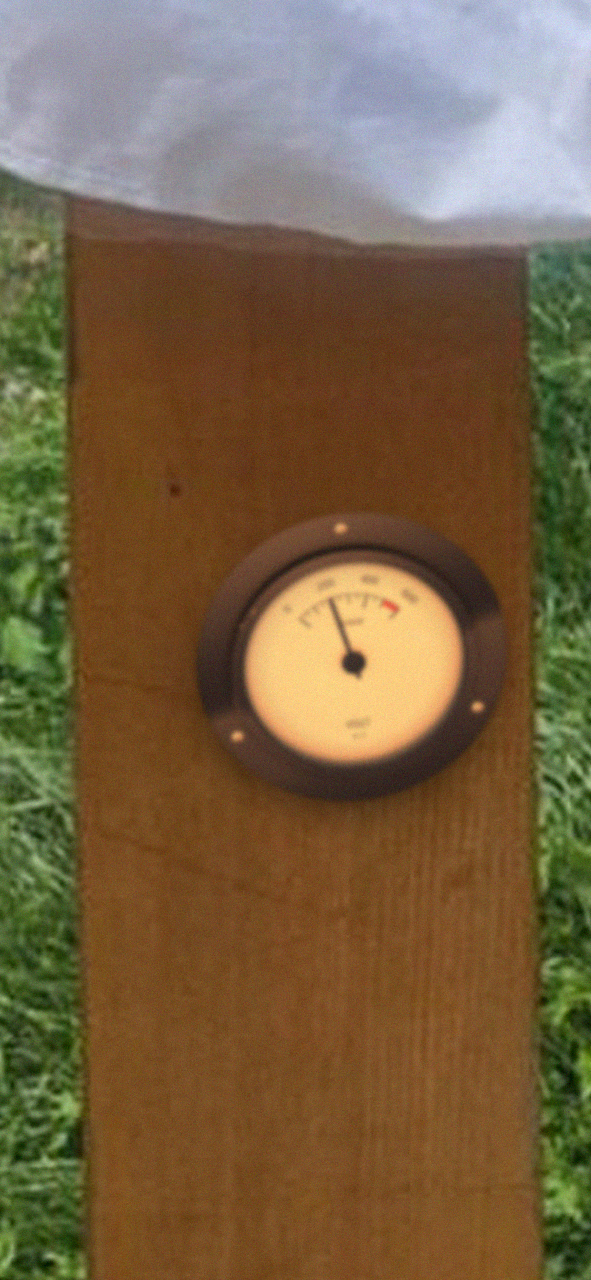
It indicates 200; V
